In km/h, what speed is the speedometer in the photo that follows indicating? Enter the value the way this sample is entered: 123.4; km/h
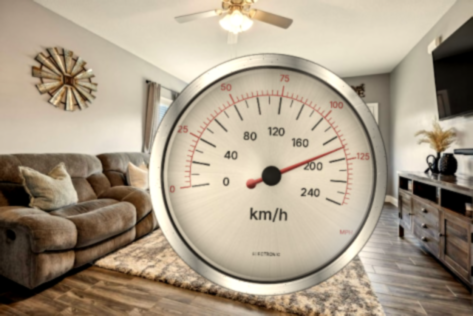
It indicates 190; km/h
